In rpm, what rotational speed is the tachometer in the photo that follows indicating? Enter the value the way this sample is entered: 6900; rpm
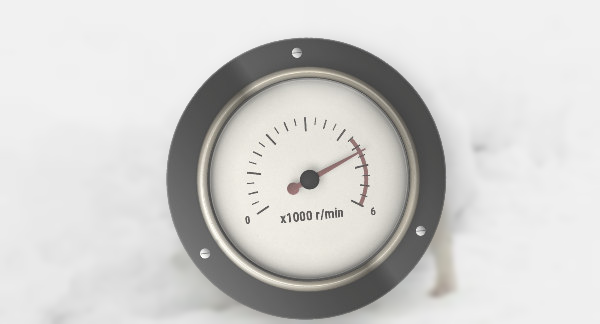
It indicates 4625; rpm
